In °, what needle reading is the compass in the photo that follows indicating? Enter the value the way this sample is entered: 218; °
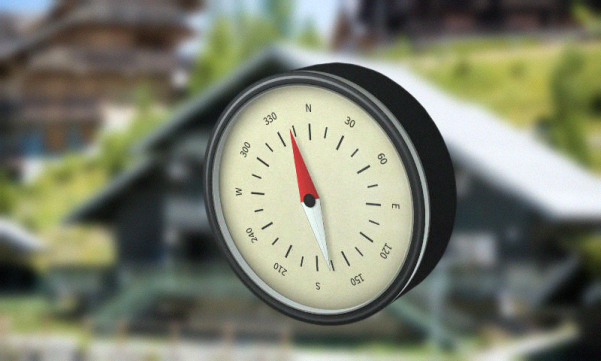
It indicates 345; °
